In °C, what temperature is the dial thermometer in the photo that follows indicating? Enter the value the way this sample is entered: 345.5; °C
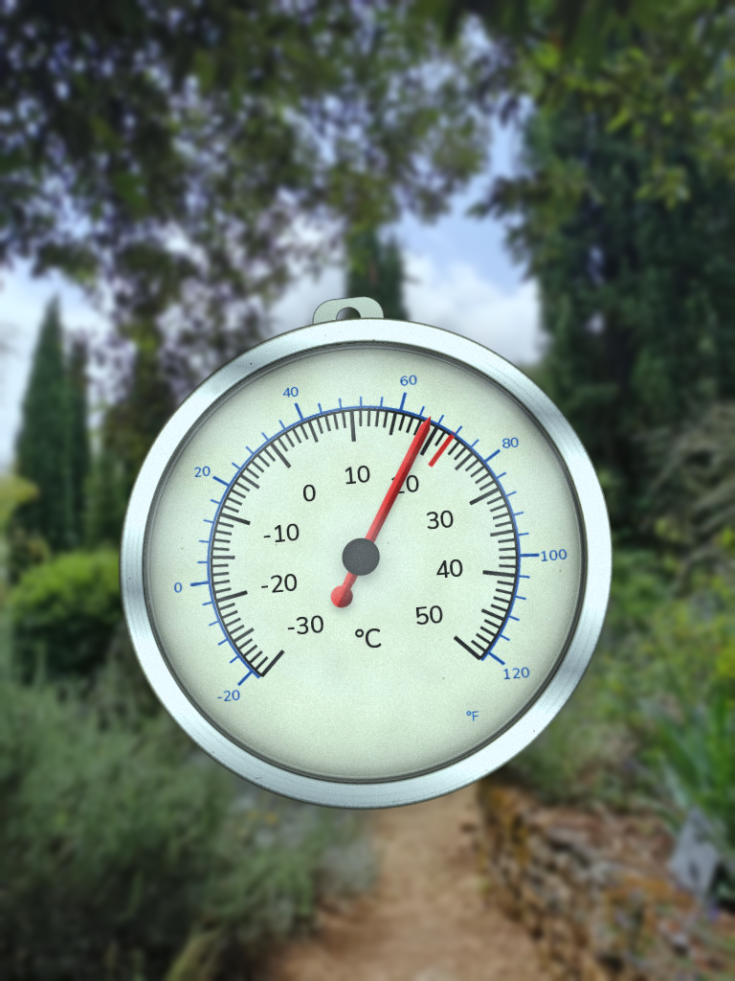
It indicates 19; °C
